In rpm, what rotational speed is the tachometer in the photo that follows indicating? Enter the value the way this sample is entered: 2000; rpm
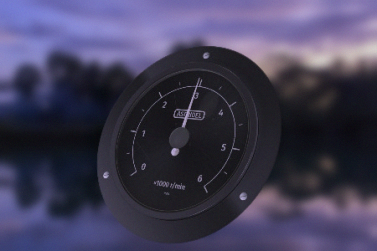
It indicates 3000; rpm
